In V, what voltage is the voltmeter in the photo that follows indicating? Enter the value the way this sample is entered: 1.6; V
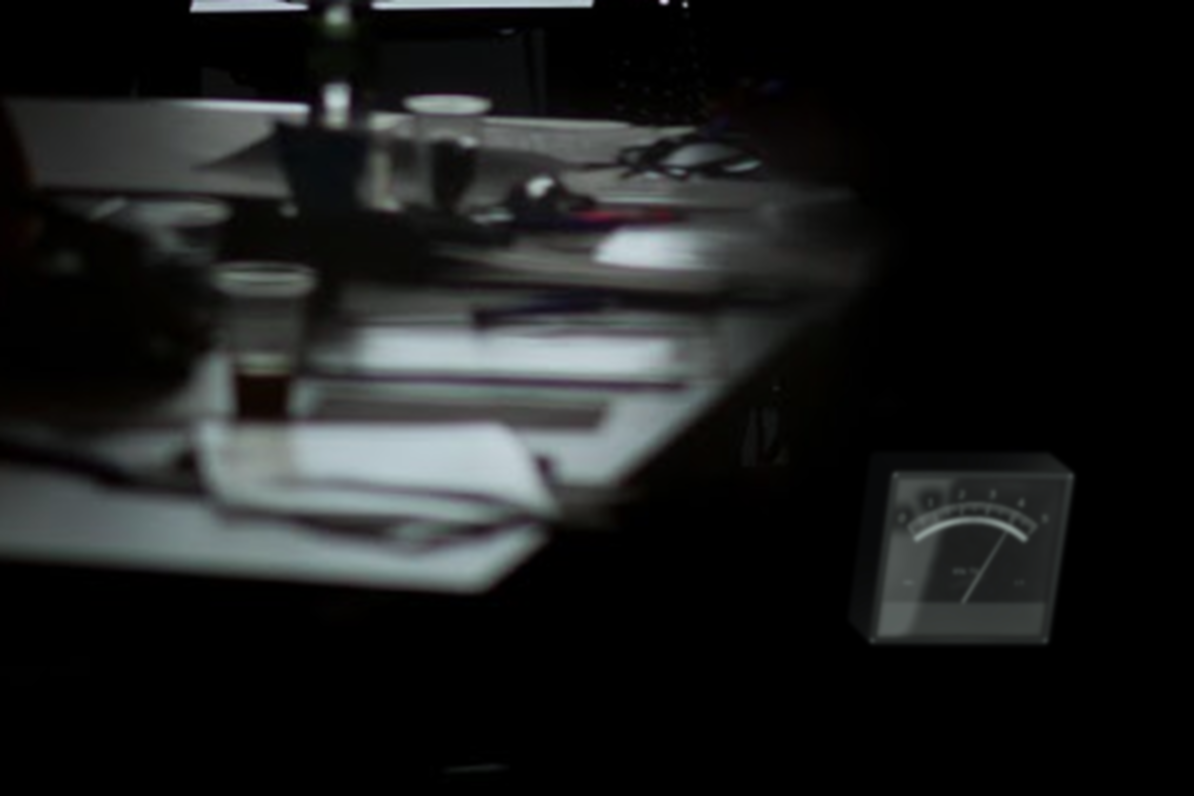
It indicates 4; V
